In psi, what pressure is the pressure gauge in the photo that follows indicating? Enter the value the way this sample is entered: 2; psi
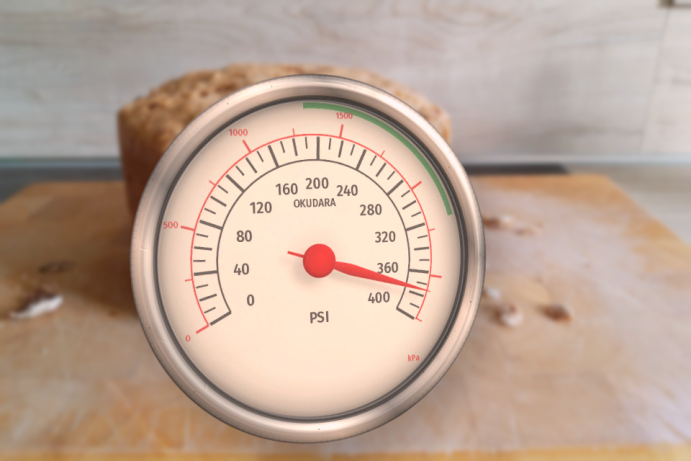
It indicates 375; psi
